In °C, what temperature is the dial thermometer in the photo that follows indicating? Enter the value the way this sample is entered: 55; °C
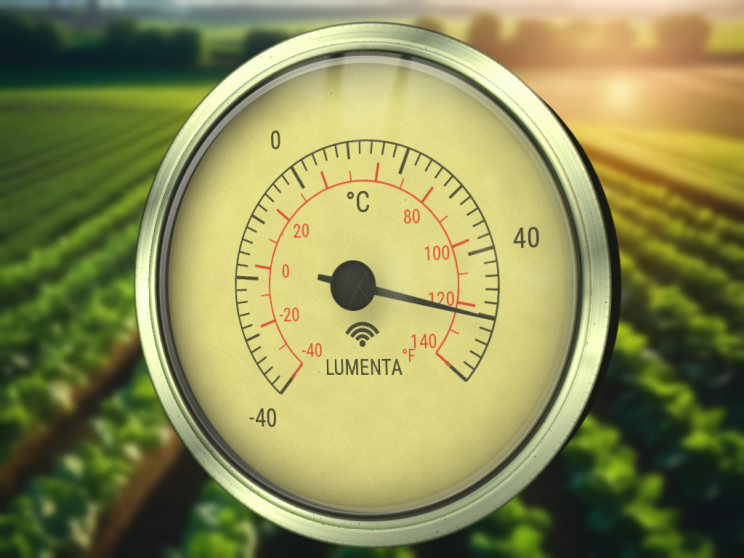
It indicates 50; °C
